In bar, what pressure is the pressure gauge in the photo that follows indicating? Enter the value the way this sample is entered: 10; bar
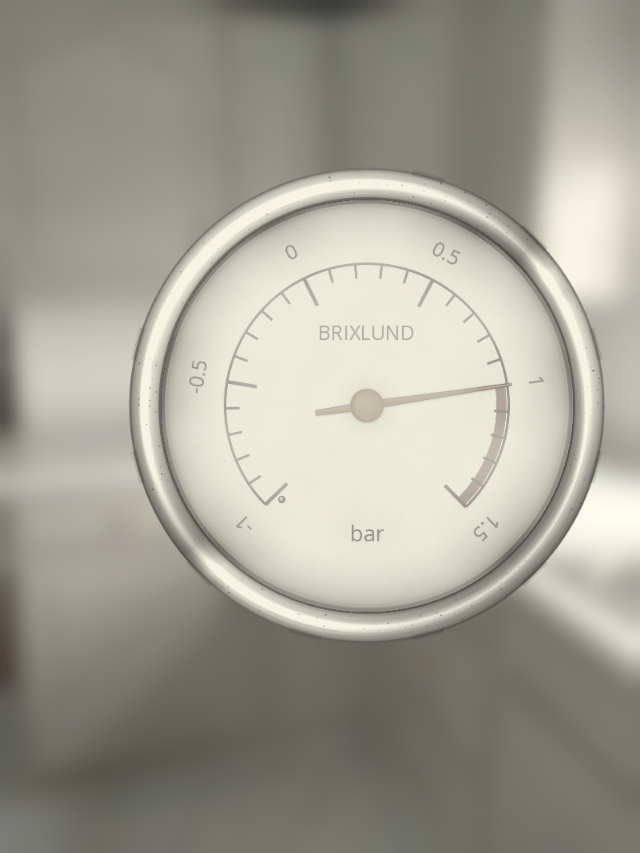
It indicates 1; bar
